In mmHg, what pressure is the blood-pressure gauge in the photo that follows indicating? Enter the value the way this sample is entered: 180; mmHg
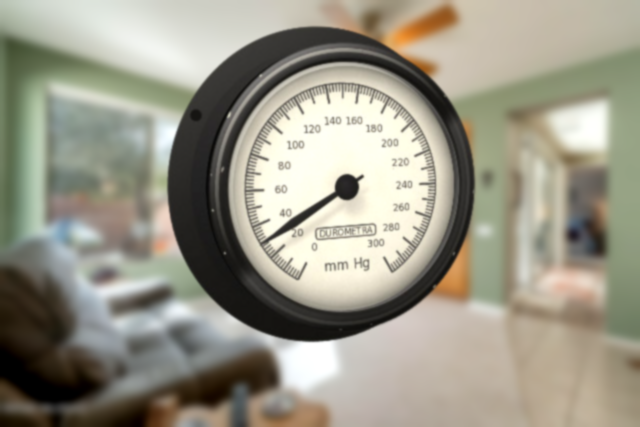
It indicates 30; mmHg
